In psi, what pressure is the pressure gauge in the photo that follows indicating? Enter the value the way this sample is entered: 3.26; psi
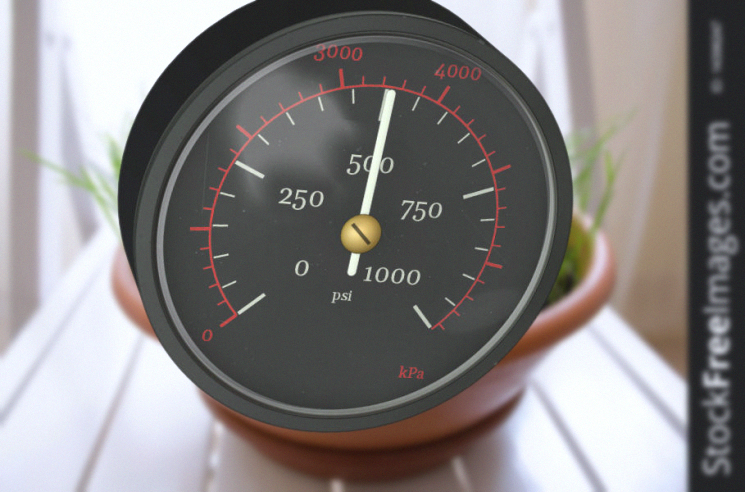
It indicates 500; psi
